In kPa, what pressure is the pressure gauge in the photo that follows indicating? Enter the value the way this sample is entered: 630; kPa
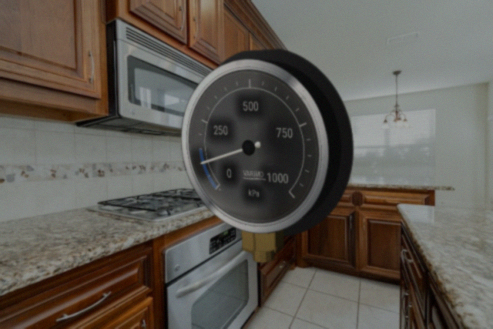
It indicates 100; kPa
